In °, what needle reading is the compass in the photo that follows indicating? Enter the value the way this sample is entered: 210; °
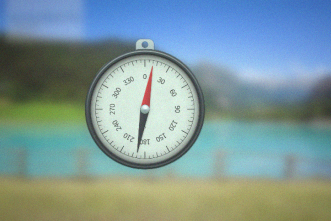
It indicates 10; °
